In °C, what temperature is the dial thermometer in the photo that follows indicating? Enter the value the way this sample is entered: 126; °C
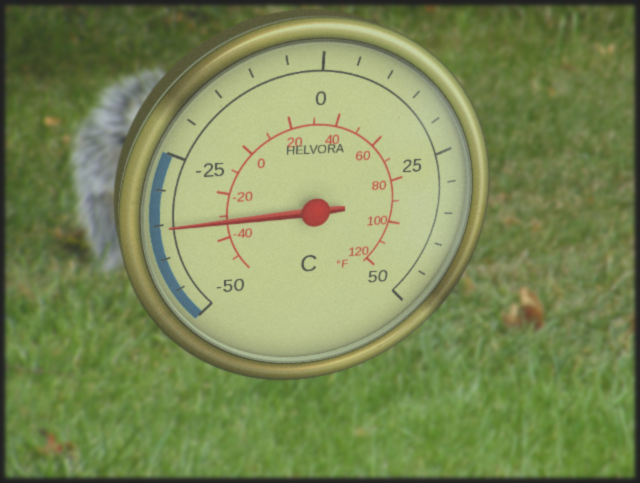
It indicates -35; °C
